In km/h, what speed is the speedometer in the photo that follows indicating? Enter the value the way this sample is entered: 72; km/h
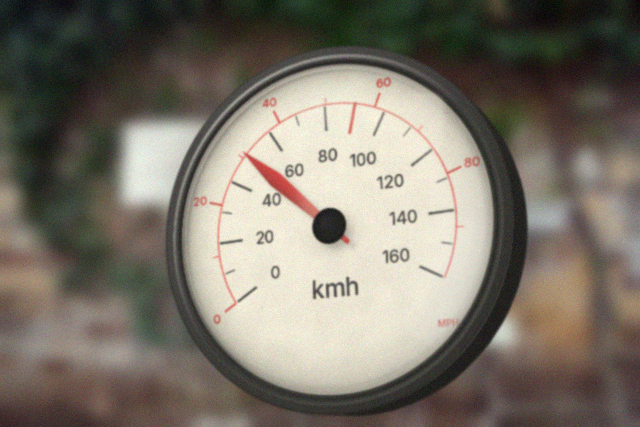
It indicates 50; km/h
